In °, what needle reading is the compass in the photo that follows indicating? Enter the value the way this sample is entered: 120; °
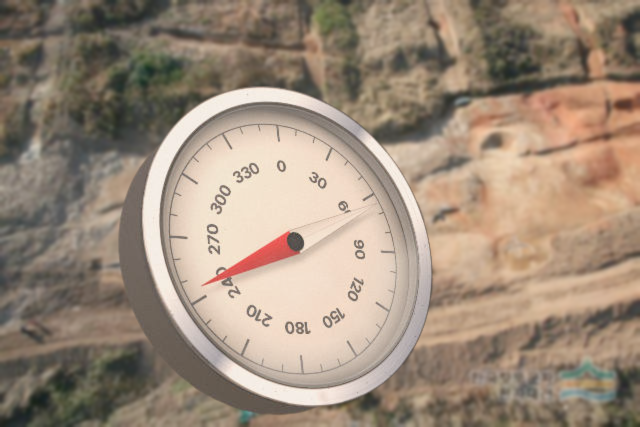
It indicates 245; °
